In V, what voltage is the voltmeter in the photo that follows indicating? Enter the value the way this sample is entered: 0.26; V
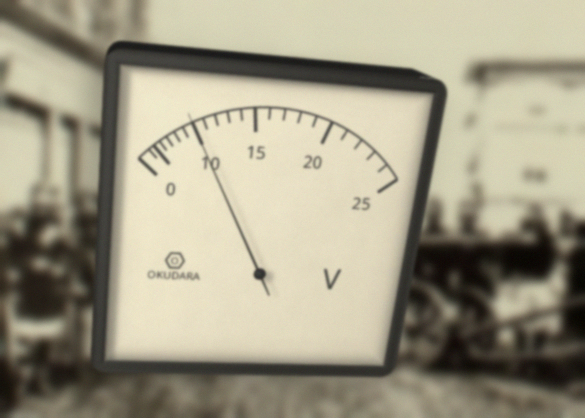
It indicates 10; V
